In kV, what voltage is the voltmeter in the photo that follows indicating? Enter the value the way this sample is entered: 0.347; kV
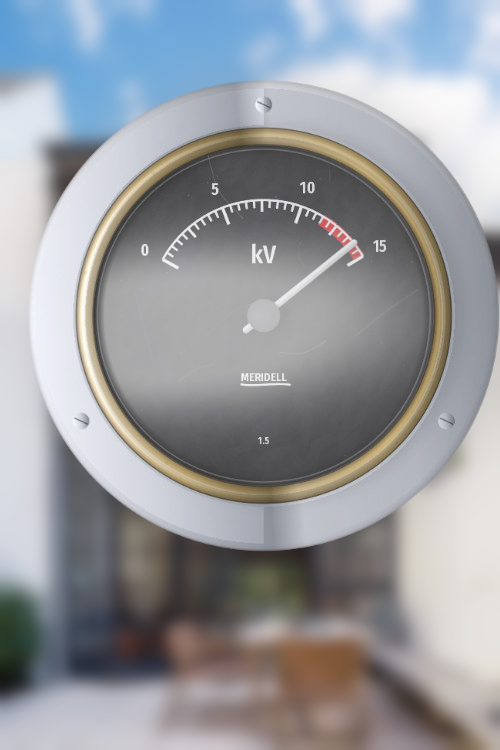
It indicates 14; kV
